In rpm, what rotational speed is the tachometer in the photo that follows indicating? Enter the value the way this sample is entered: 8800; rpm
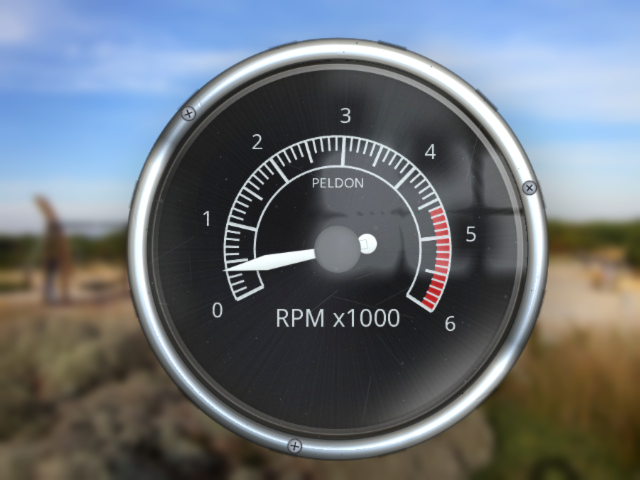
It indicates 400; rpm
